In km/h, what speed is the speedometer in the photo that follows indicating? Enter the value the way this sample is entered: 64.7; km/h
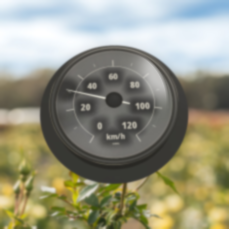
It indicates 30; km/h
